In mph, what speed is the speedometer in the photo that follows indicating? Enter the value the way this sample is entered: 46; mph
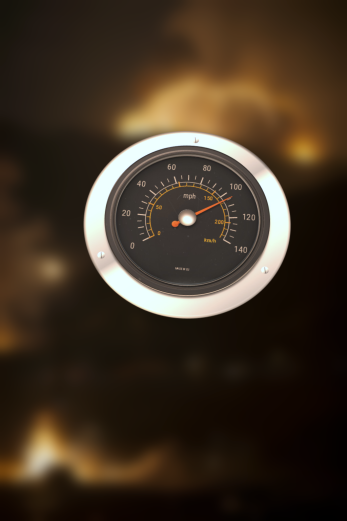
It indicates 105; mph
